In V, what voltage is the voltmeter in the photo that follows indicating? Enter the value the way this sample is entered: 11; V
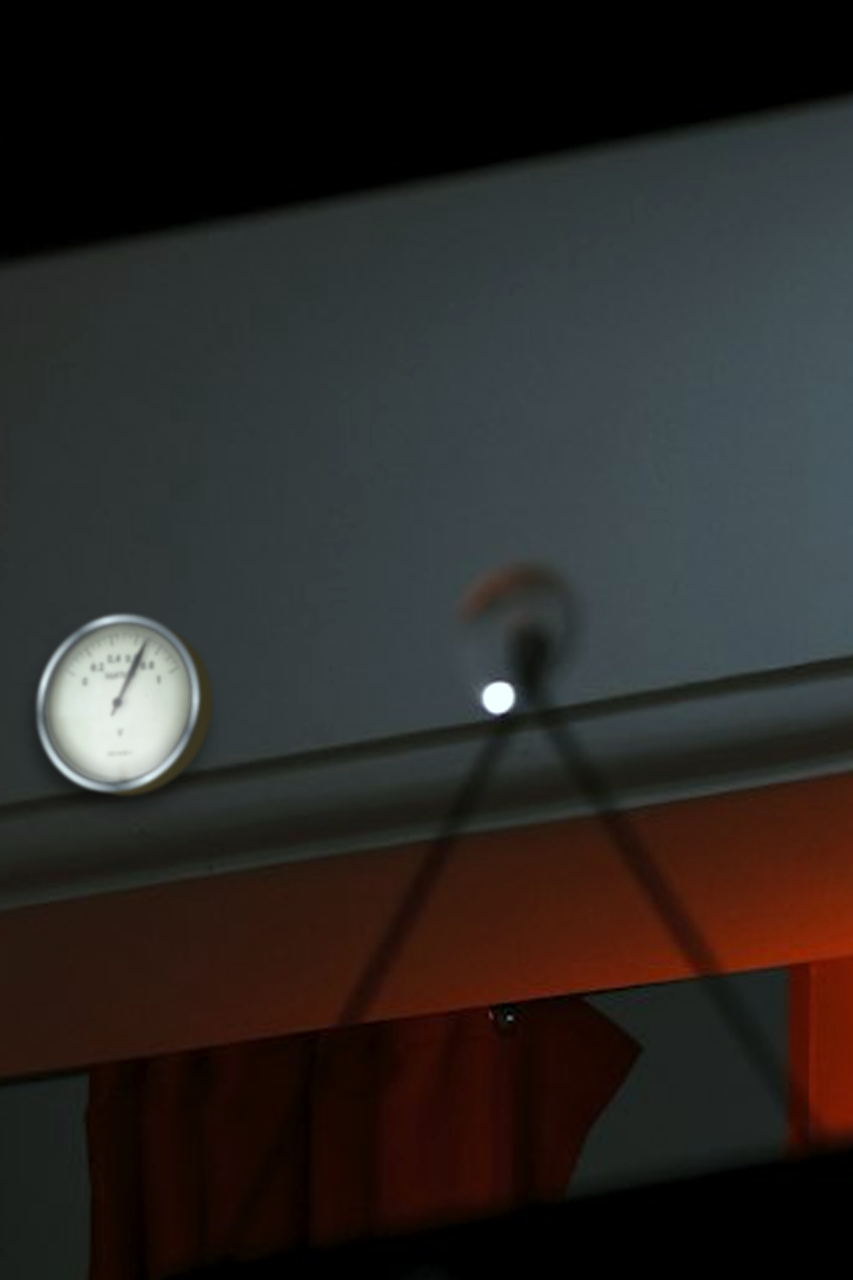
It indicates 0.7; V
